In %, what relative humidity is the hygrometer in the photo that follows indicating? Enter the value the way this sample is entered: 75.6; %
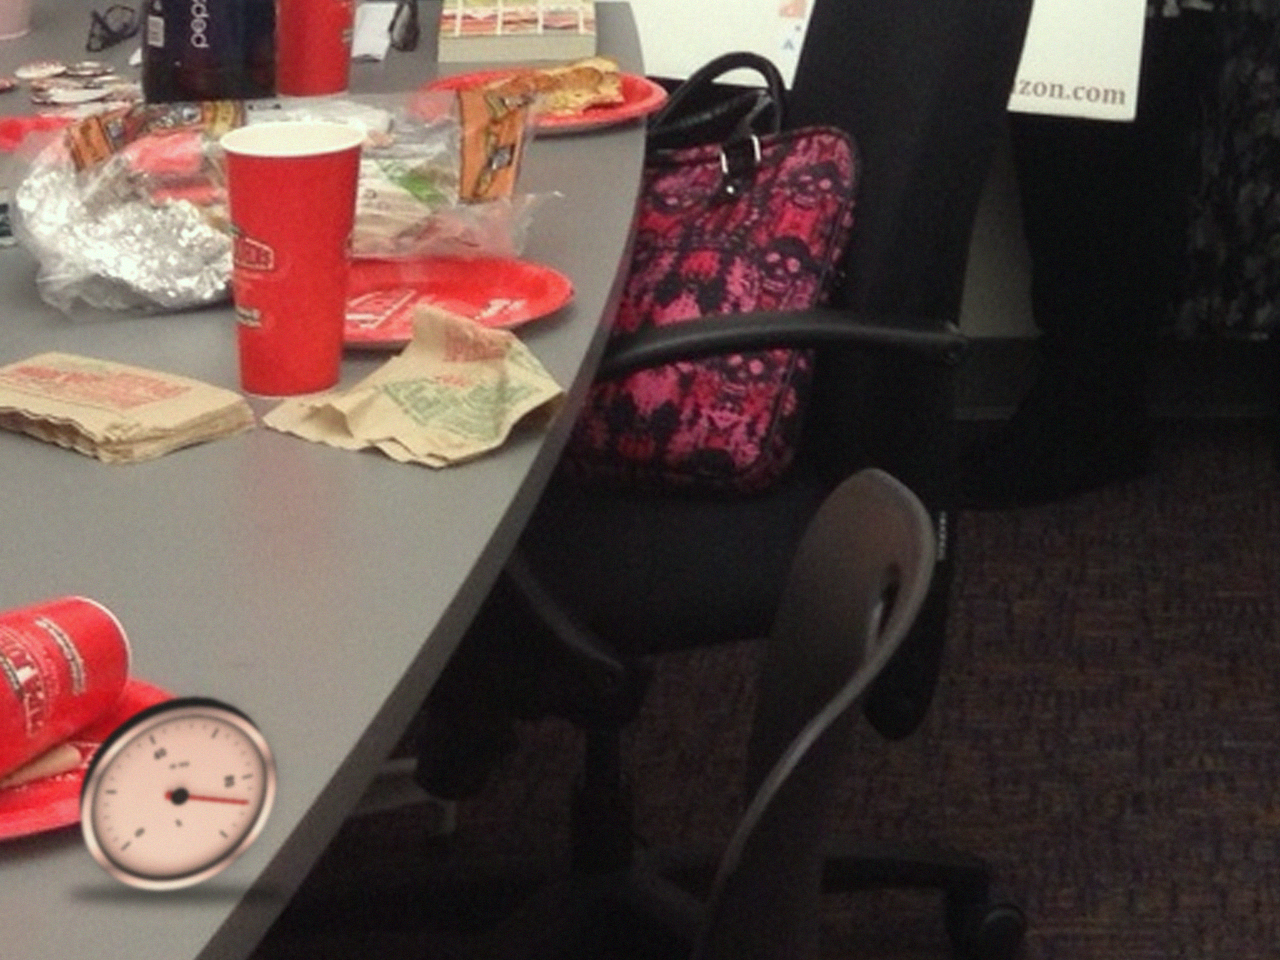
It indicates 88; %
